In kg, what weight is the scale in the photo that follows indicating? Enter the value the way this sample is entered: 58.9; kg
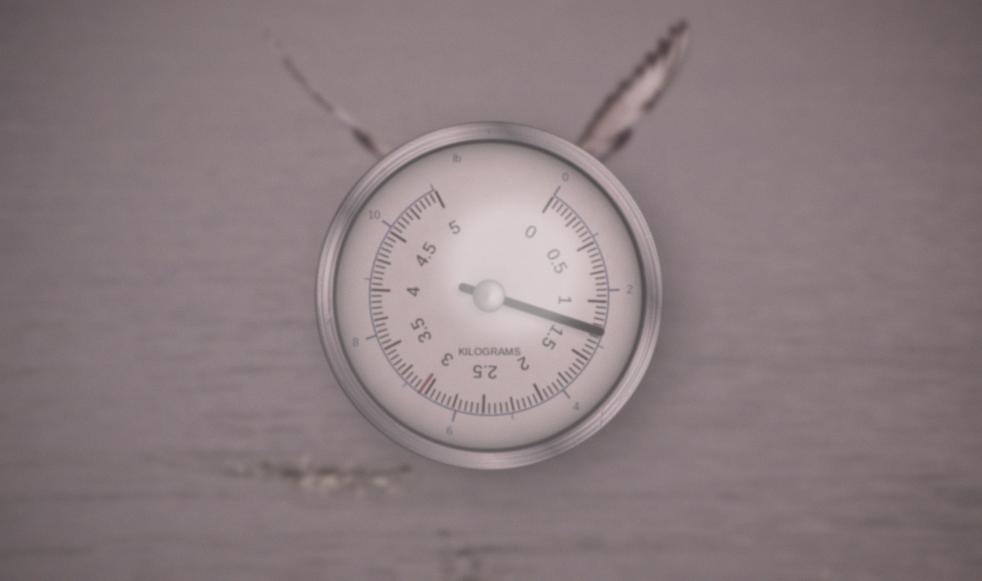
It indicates 1.25; kg
